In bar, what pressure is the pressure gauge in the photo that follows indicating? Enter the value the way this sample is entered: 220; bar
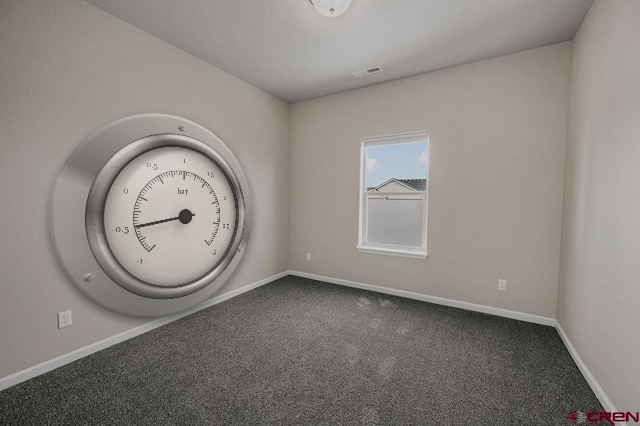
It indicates -0.5; bar
